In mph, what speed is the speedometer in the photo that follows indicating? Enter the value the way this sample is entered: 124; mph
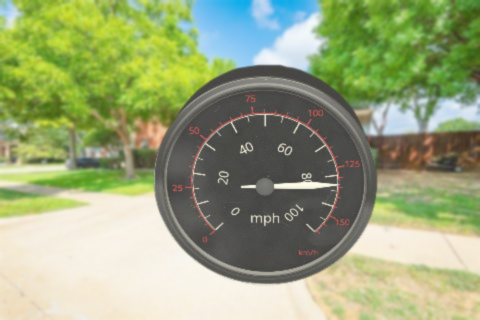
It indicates 82.5; mph
